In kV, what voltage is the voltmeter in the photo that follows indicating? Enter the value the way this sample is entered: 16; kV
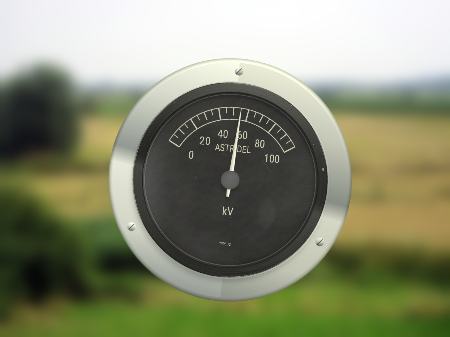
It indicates 55; kV
